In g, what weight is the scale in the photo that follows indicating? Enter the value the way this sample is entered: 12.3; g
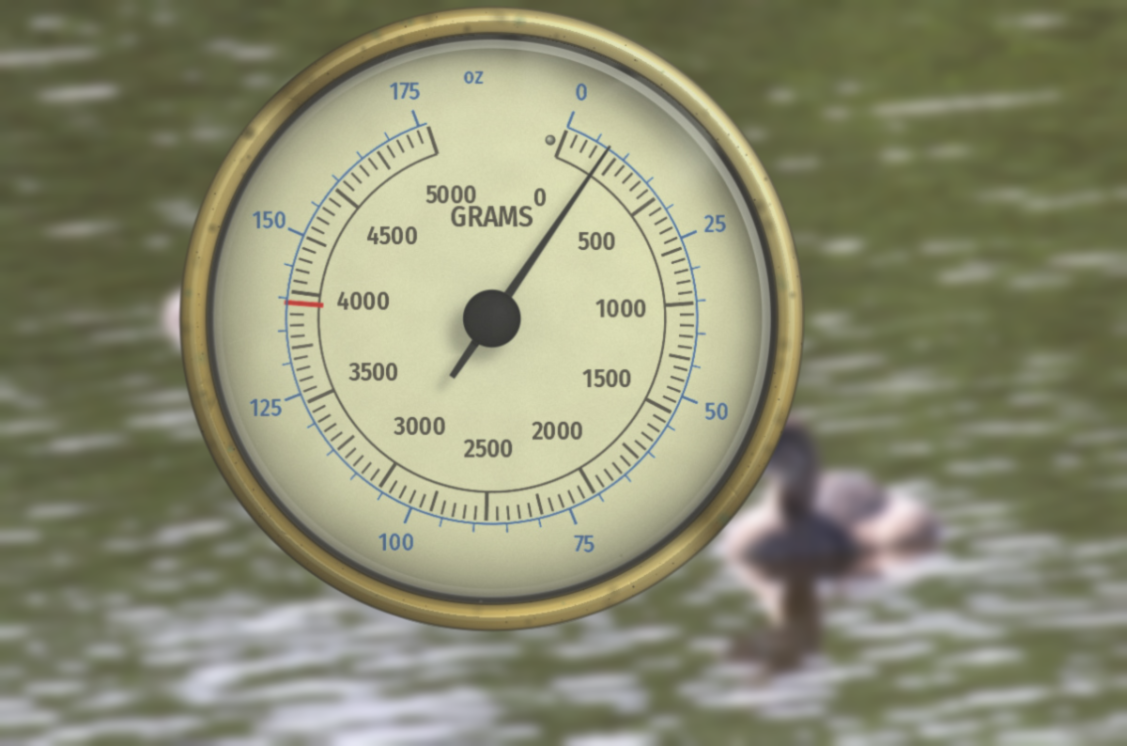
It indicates 200; g
